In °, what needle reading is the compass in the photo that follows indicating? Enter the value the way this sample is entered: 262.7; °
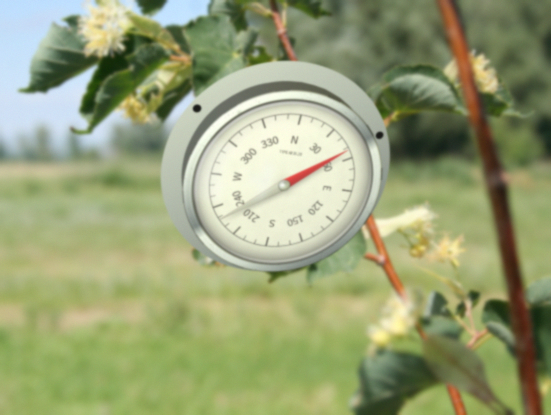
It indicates 50; °
